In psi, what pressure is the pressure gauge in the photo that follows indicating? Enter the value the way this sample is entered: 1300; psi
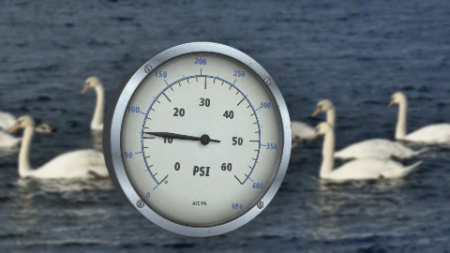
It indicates 11; psi
